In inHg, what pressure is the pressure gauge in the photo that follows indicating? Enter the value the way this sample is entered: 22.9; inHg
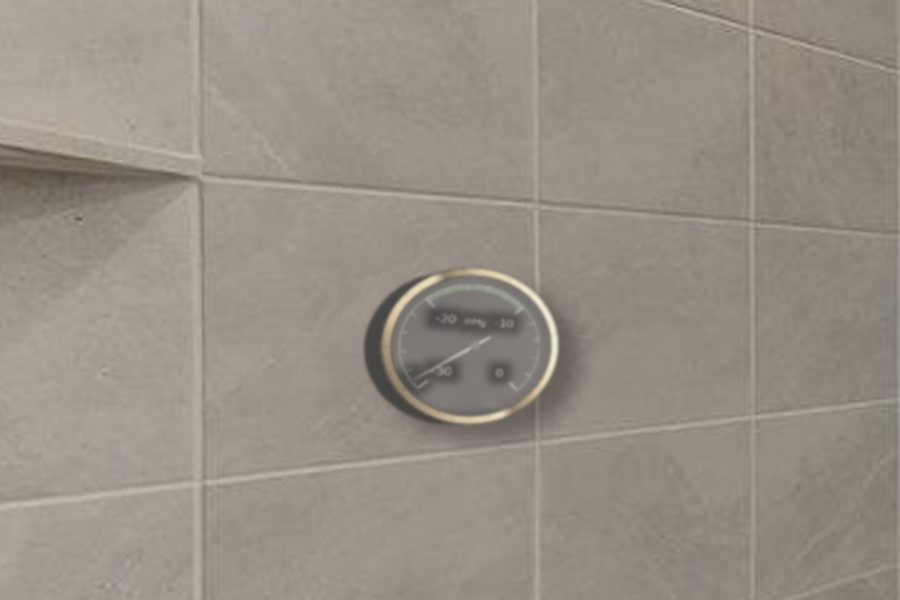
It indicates -29; inHg
